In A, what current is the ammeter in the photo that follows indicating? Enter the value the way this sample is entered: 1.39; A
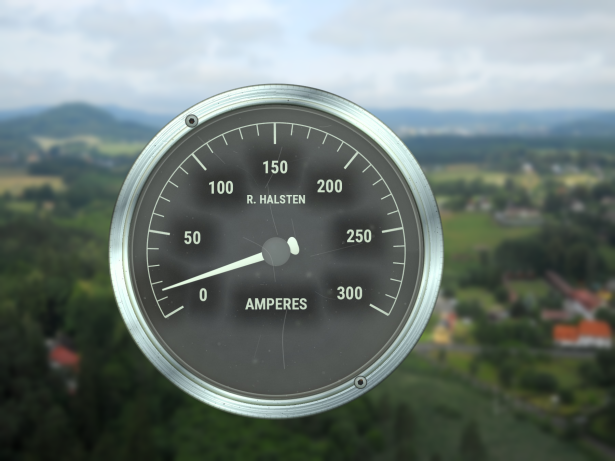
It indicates 15; A
